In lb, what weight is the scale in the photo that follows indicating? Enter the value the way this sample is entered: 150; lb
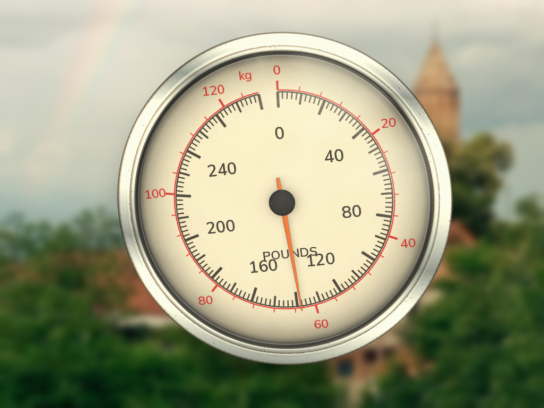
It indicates 138; lb
